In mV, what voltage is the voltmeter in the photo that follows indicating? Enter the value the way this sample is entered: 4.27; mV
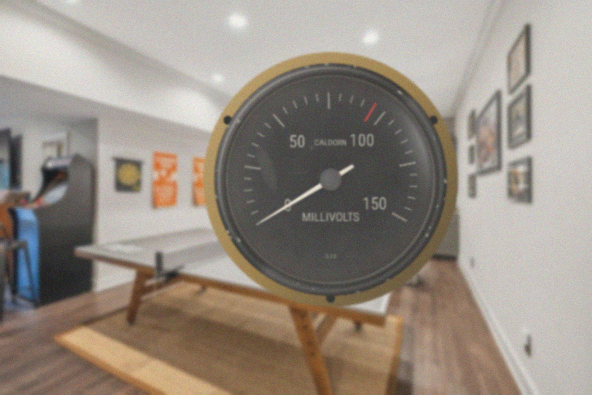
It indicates 0; mV
